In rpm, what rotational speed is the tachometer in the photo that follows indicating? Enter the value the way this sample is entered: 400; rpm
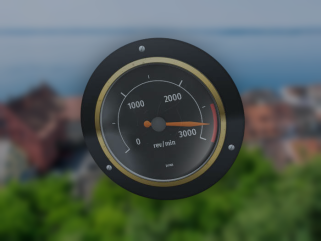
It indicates 2750; rpm
